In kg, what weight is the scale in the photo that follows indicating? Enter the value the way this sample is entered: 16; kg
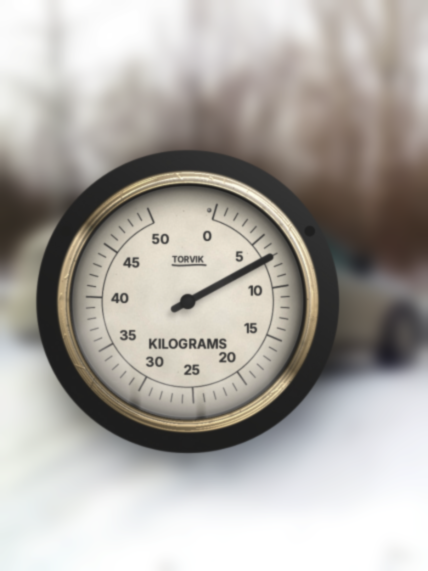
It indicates 7; kg
